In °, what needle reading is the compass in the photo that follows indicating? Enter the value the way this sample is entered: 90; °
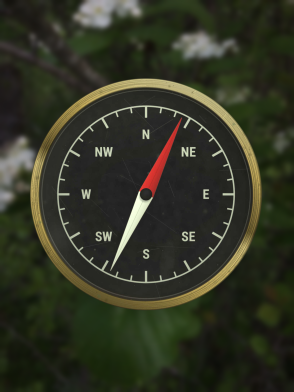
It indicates 25; °
